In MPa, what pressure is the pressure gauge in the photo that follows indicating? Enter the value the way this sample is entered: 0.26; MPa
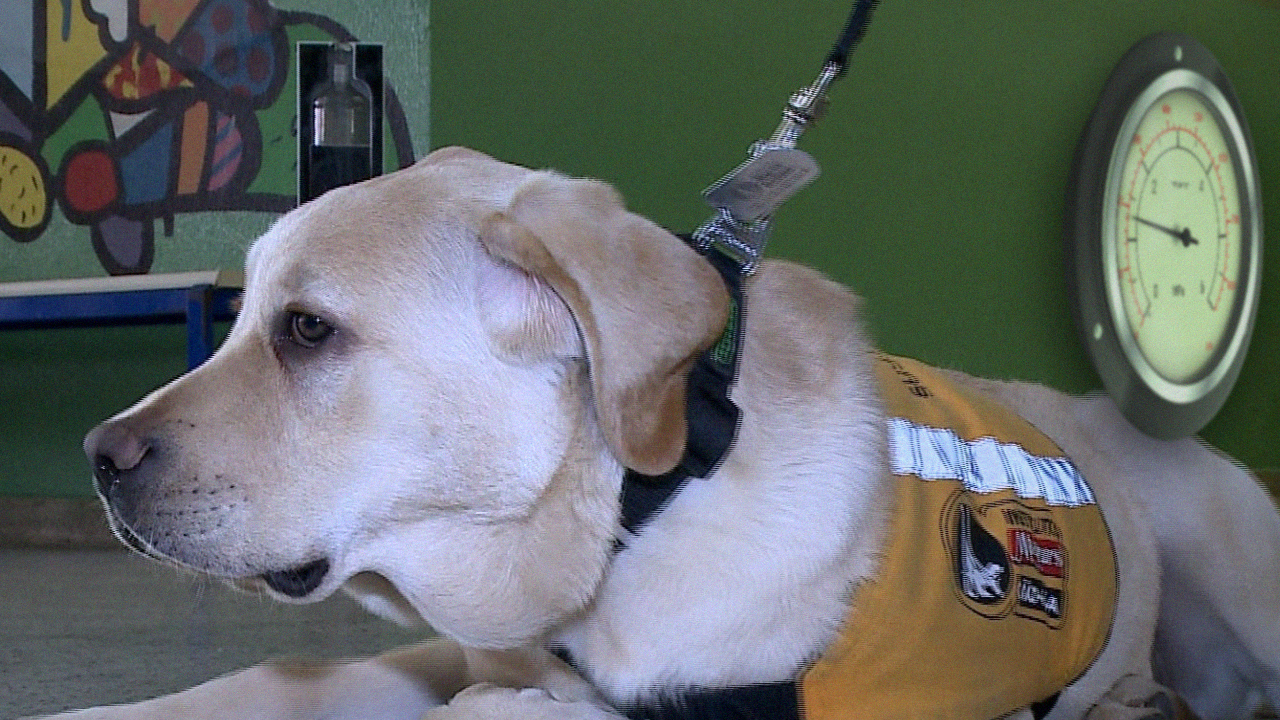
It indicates 1.25; MPa
